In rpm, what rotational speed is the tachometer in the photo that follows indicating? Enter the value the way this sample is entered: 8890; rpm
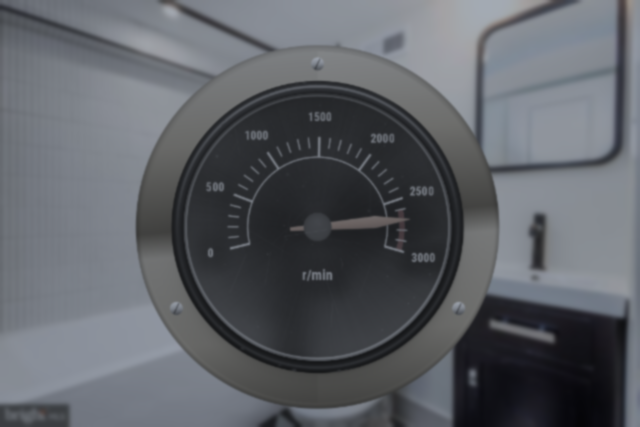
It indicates 2700; rpm
